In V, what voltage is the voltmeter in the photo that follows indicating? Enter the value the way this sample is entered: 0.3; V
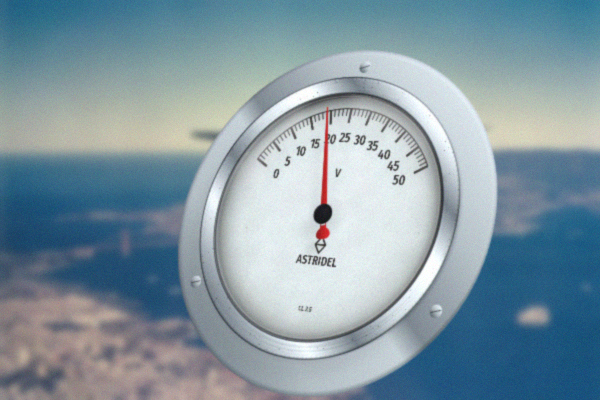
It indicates 20; V
